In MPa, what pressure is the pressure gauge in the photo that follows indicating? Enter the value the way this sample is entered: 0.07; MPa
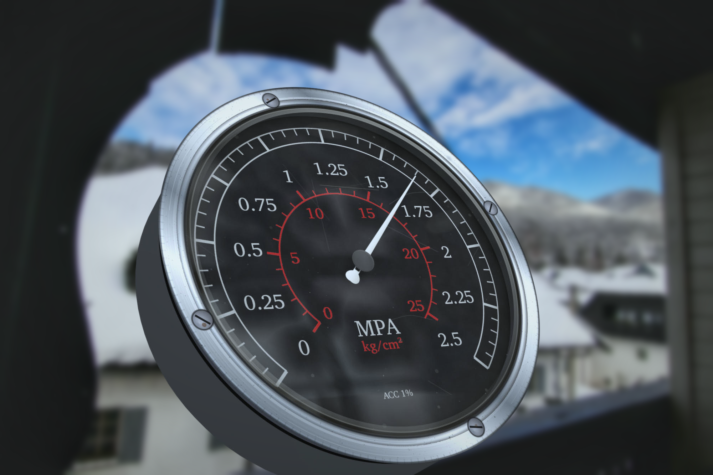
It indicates 1.65; MPa
